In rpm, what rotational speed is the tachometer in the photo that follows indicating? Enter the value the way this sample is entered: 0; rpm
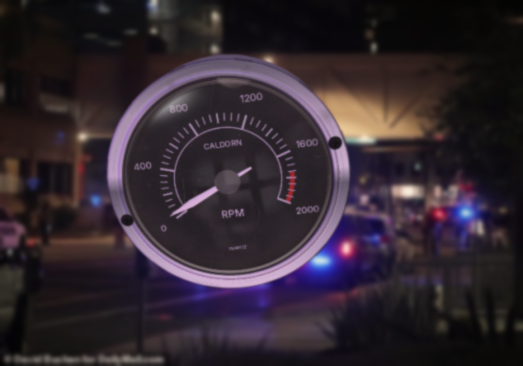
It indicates 50; rpm
